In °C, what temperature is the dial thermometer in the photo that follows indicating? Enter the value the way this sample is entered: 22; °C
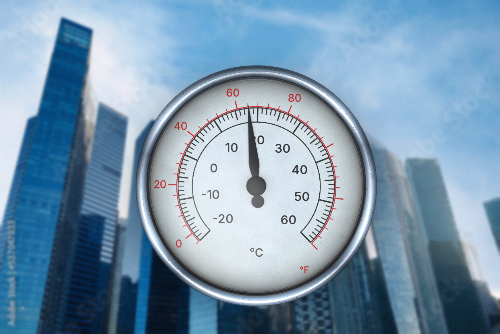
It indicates 18; °C
